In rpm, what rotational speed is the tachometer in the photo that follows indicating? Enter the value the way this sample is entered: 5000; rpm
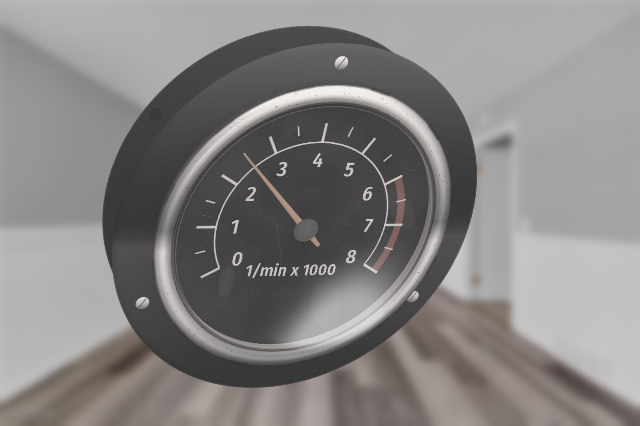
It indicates 2500; rpm
